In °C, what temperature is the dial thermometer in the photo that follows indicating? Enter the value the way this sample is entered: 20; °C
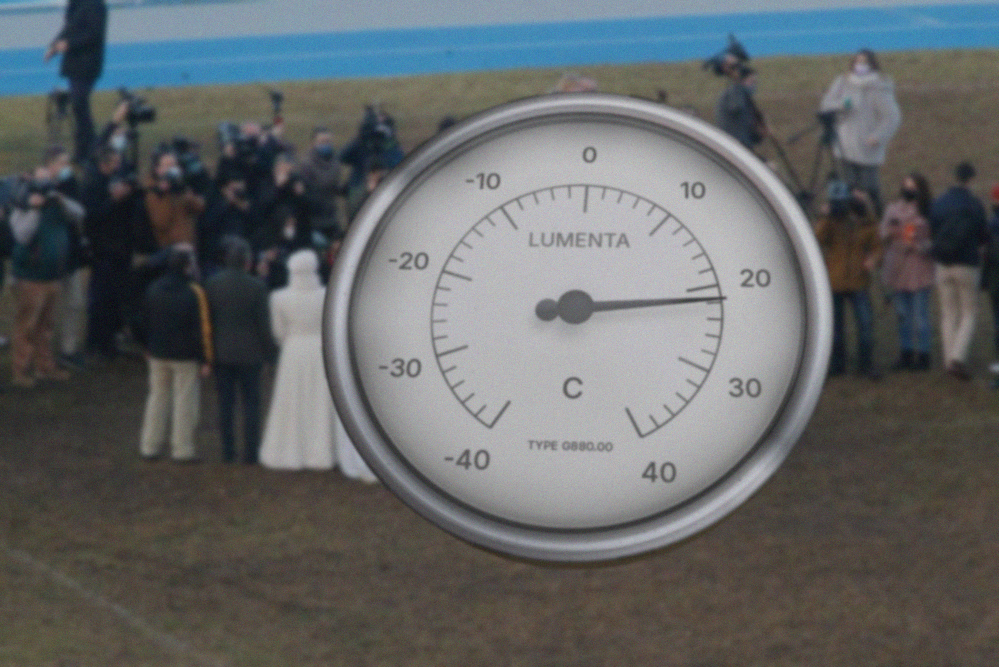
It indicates 22; °C
